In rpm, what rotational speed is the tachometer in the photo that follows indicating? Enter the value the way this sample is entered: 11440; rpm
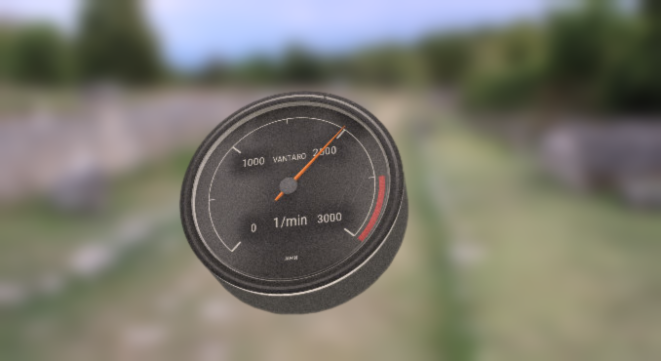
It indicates 2000; rpm
